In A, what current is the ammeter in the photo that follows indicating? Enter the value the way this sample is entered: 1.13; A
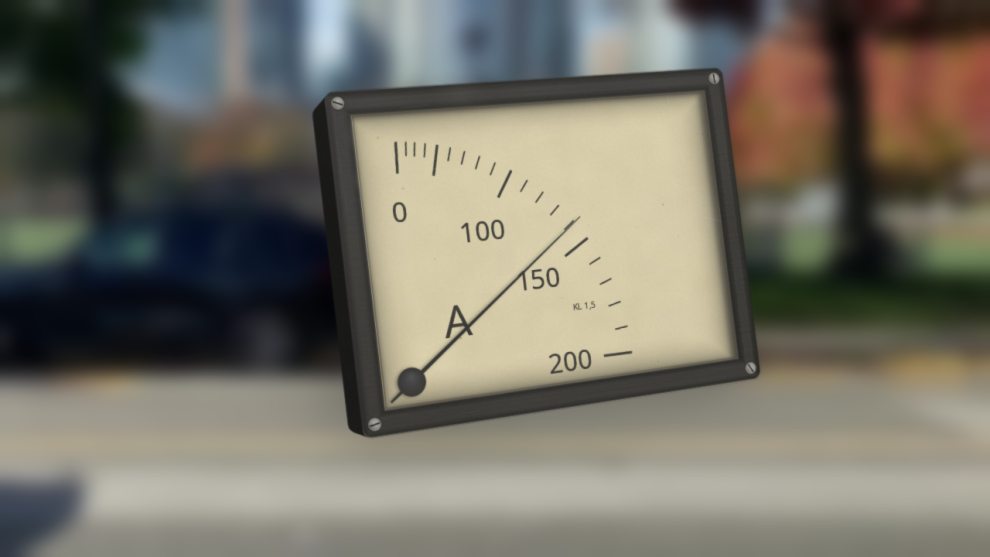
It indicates 140; A
